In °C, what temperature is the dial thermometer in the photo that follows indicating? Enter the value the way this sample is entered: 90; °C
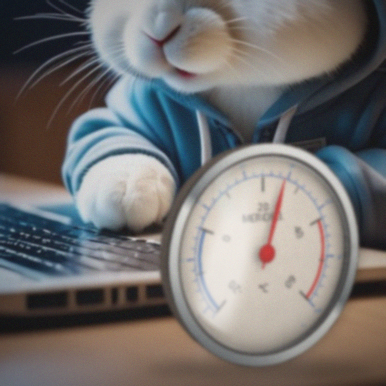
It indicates 25; °C
